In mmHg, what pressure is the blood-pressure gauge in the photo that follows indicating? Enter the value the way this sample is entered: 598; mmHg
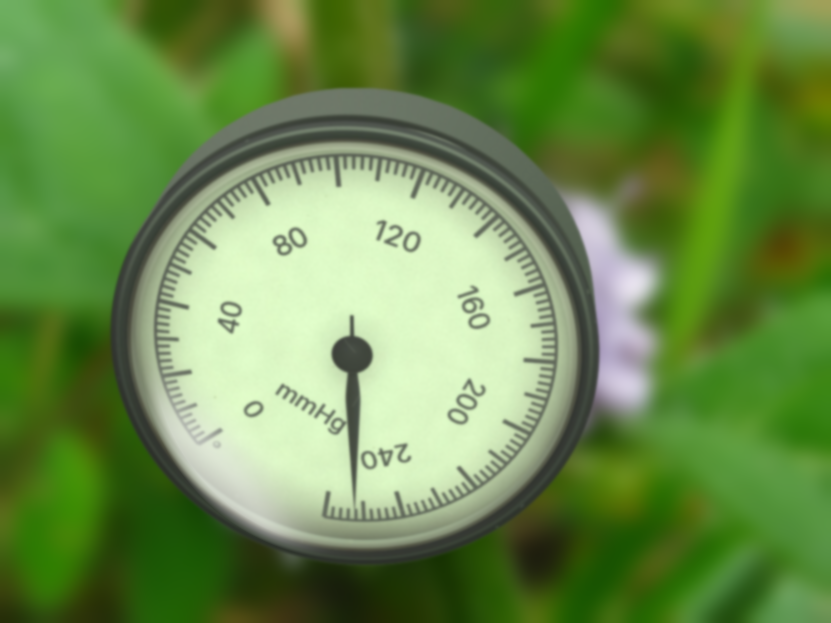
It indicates 252; mmHg
